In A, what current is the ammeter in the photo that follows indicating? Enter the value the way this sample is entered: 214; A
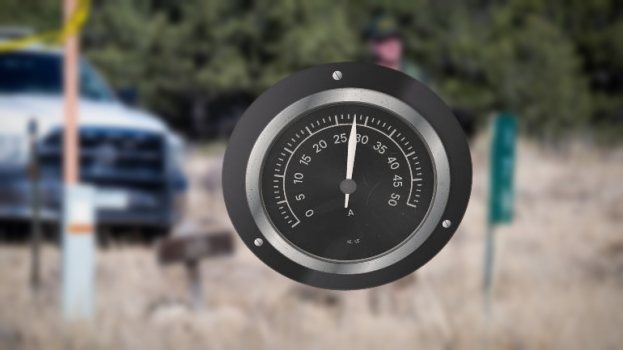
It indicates 28; A
